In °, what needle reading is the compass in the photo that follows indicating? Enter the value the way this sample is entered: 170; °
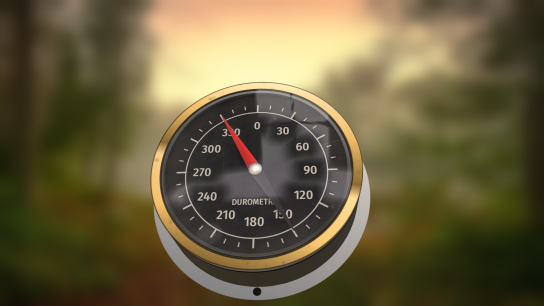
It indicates 330; °
